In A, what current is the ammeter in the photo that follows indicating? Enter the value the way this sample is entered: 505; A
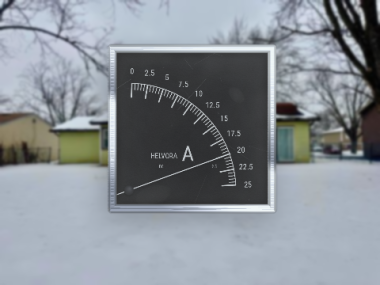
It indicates 20; A
